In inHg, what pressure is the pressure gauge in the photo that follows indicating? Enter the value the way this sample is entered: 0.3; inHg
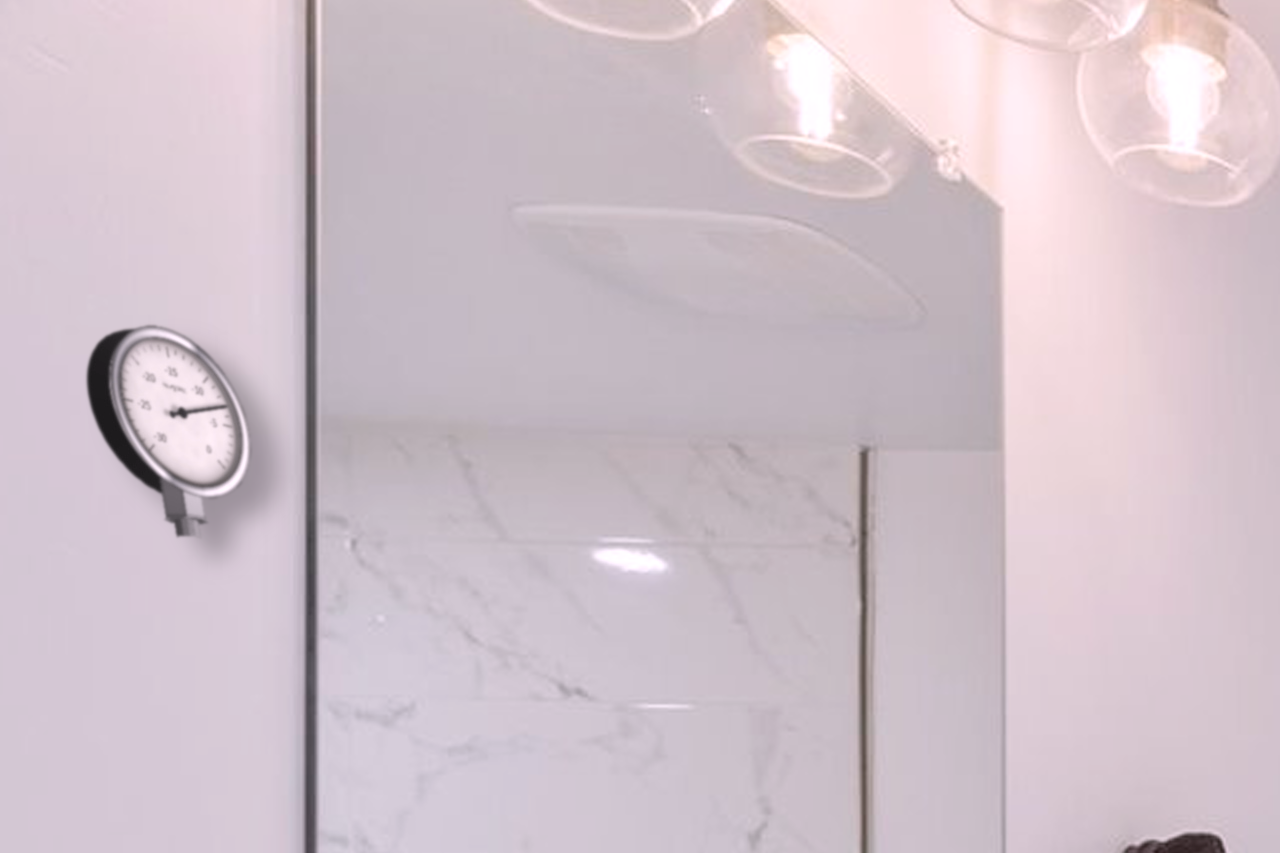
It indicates -7; inHg
